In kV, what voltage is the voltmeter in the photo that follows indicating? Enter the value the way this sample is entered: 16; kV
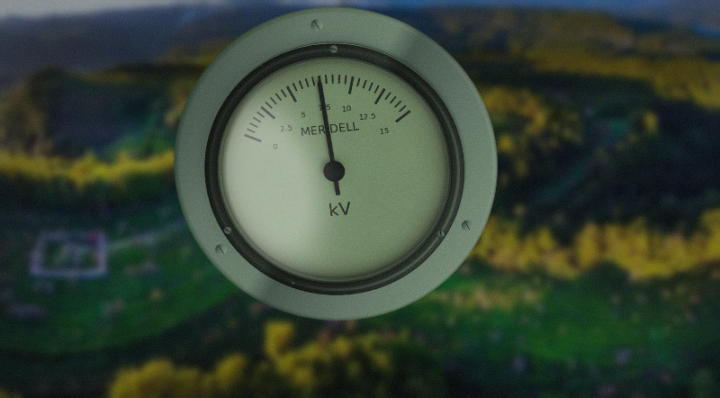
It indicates 7.5; kV
